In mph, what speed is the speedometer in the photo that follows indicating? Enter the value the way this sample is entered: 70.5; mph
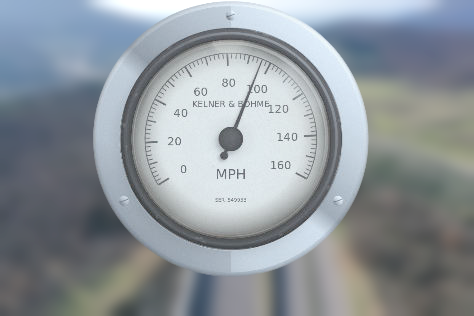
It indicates 96; mph
